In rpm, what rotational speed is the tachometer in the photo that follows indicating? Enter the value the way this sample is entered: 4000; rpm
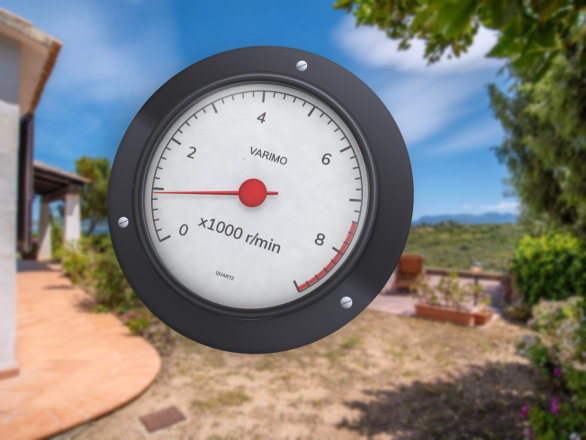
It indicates 900; rpm
